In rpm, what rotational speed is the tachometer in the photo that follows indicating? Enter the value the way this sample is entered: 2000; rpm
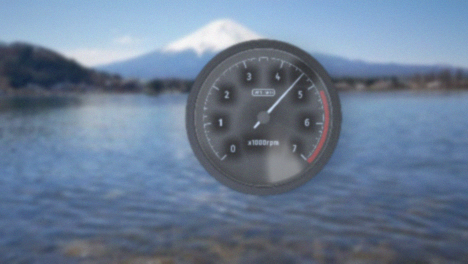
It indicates 4600; rpm
